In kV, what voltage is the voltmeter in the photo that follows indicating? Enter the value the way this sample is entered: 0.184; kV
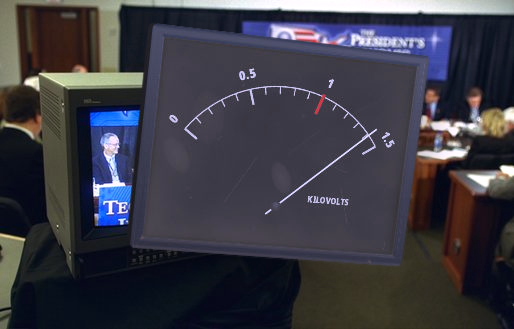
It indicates 1.4; kV
